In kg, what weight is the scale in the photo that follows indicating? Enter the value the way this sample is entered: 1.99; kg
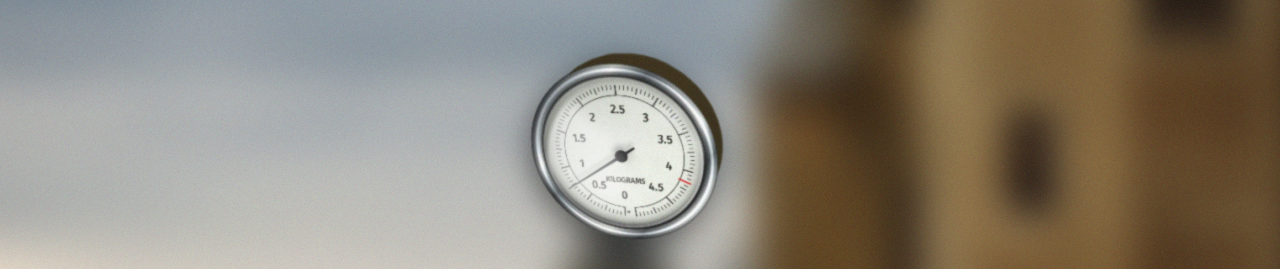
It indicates 0.75; kg
